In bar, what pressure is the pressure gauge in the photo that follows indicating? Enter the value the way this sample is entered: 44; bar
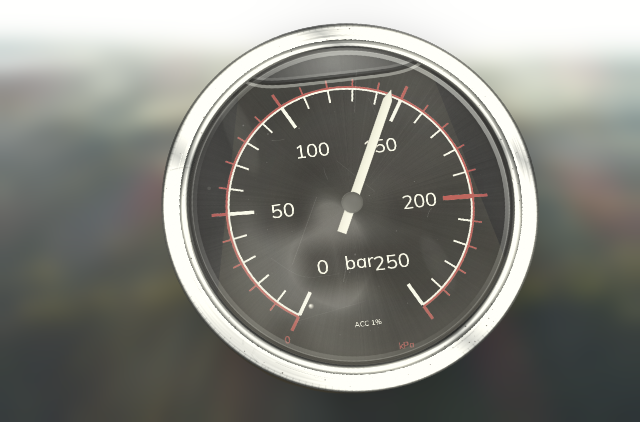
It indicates 145; bar
